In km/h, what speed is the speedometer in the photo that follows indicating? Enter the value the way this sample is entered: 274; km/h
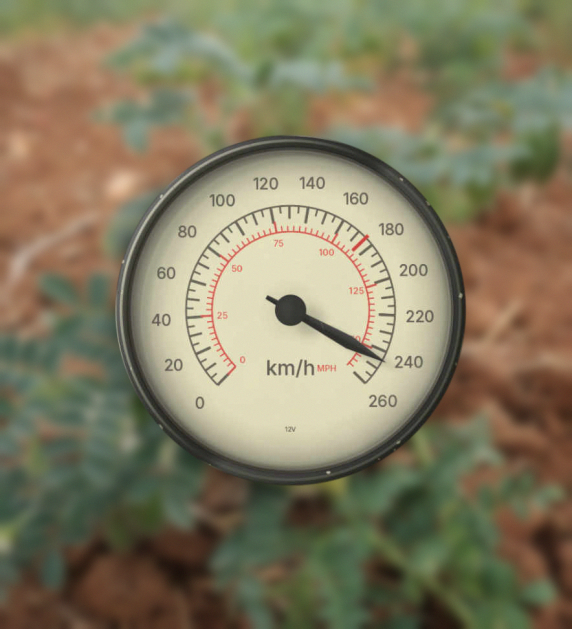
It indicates 245; km/h
